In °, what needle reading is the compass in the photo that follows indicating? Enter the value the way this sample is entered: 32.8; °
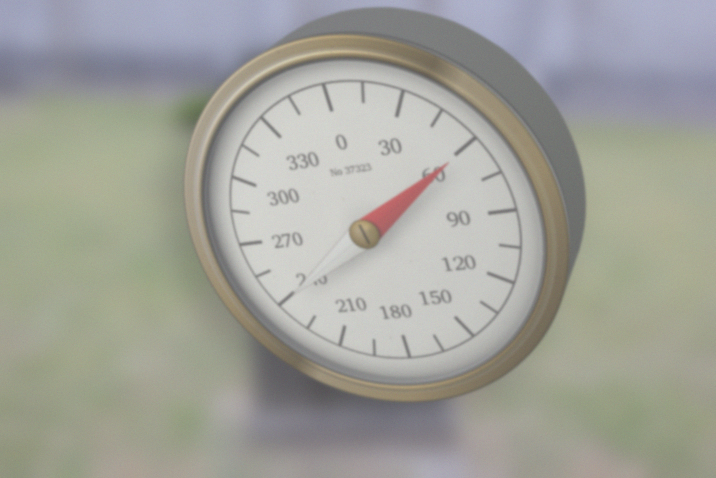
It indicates 60; °
